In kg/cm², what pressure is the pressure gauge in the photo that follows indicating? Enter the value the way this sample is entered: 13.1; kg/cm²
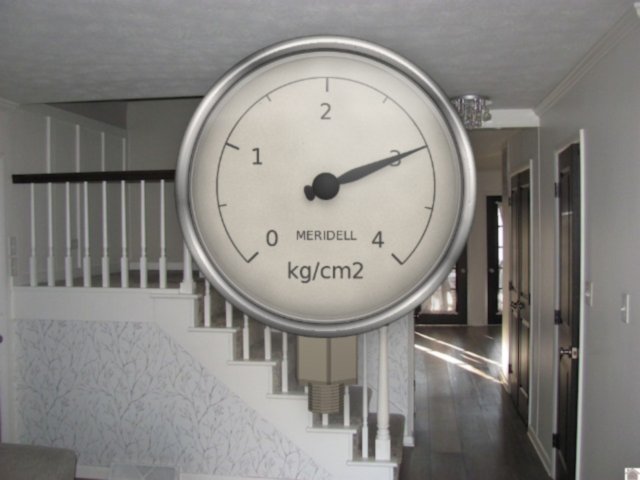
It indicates 3; kg/cm²
